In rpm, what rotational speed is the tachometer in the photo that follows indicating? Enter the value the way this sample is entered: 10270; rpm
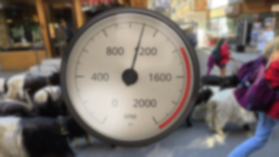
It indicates 1100; rpm
